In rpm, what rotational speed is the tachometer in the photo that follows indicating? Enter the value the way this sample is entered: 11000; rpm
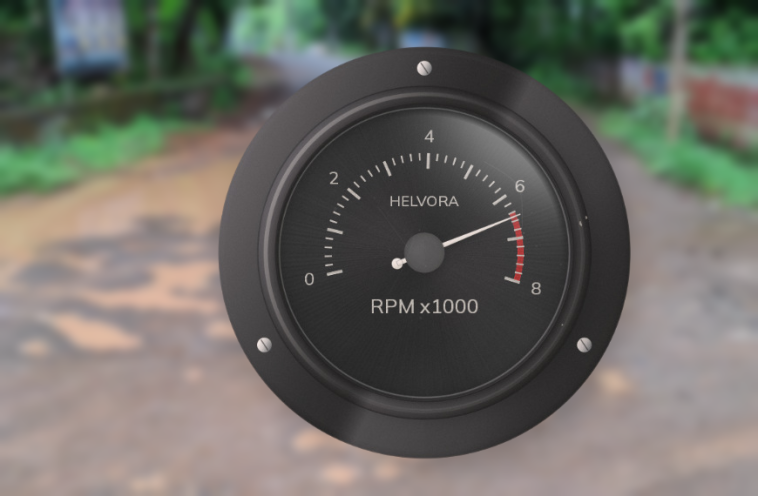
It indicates 6500; rpm
